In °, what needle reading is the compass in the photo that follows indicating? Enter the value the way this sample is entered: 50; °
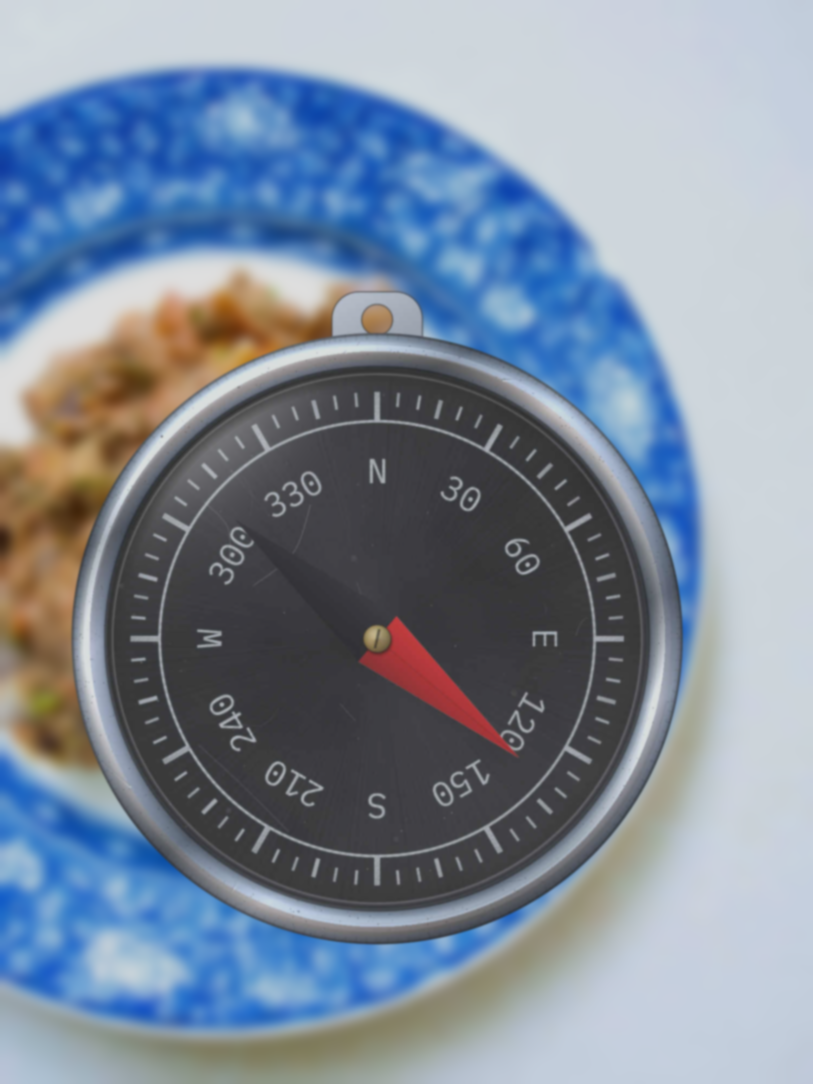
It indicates 130; °
